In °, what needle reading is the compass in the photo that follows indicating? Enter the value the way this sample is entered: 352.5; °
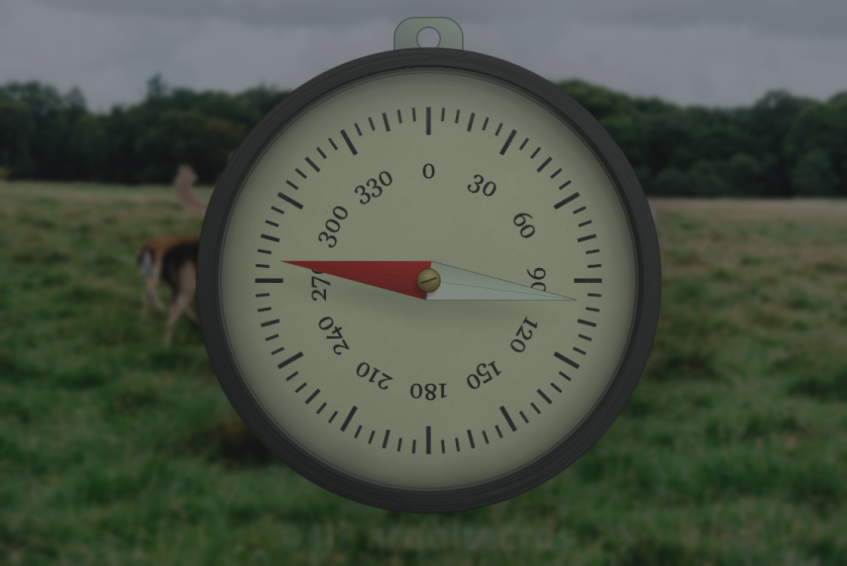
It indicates 277.5; °
